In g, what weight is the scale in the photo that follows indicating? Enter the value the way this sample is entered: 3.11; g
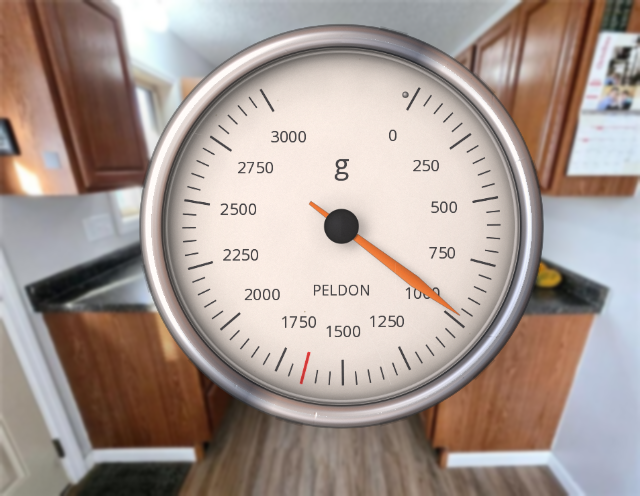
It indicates 975; g
